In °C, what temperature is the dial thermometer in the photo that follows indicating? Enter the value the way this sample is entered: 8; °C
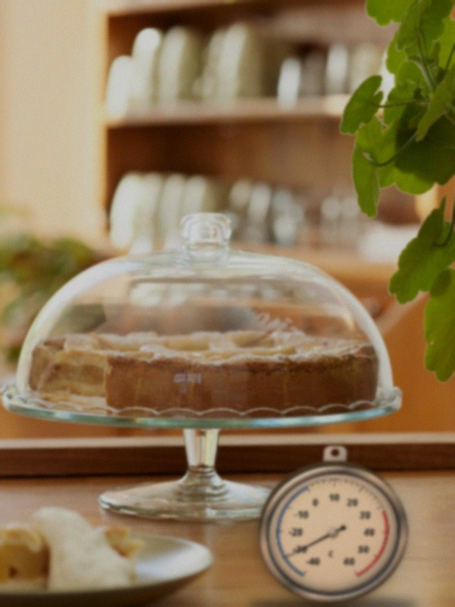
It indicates -30; °C
